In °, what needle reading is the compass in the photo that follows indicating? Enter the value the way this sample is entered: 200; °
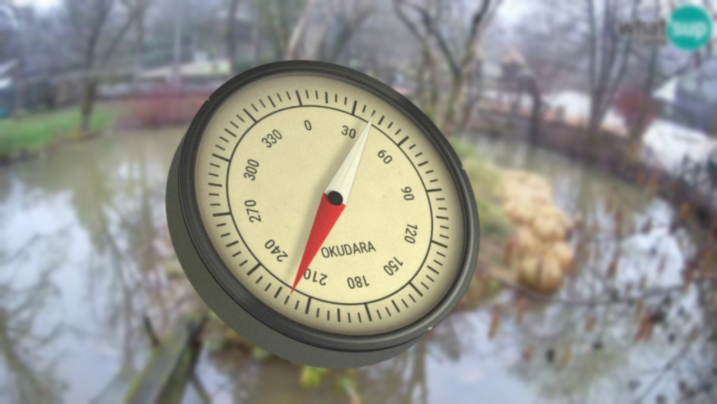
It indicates 220; °
